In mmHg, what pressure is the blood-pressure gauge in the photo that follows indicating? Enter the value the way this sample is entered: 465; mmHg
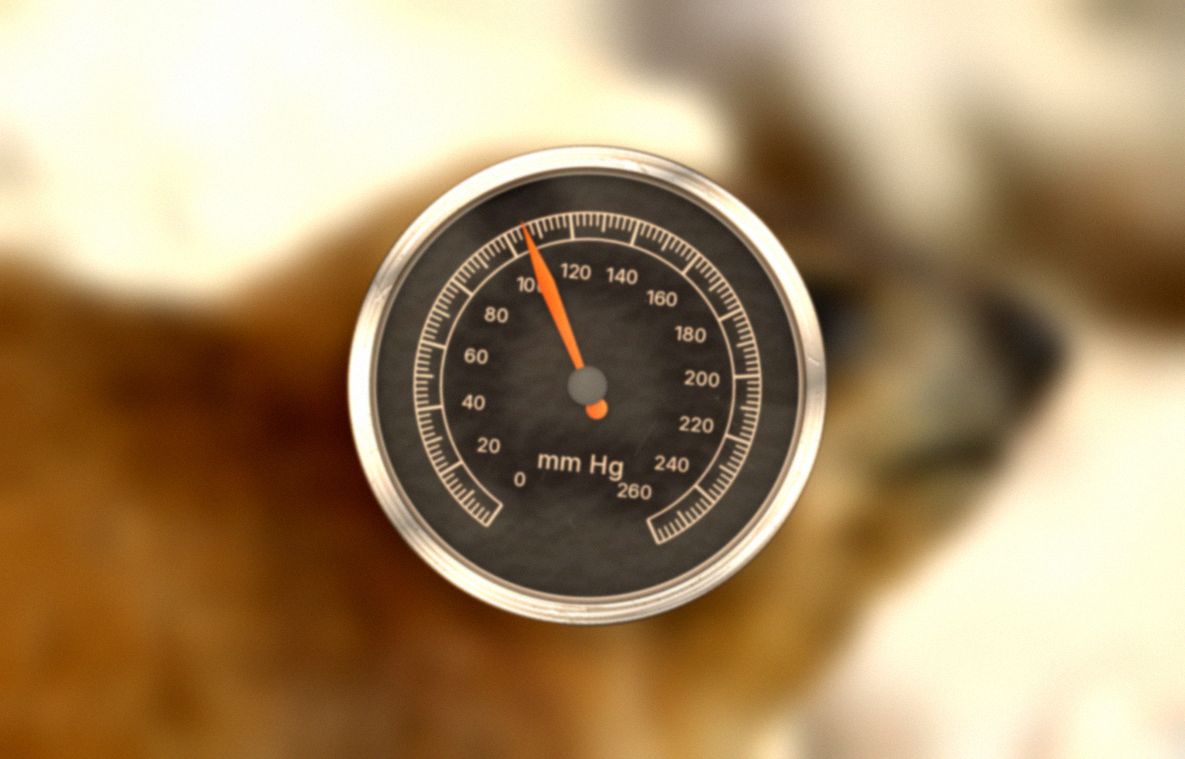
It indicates 106; mmHg
